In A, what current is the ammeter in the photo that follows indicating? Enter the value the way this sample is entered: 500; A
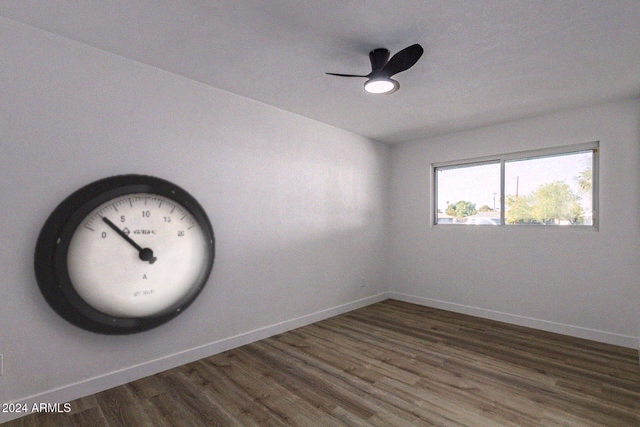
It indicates 2.5; A
